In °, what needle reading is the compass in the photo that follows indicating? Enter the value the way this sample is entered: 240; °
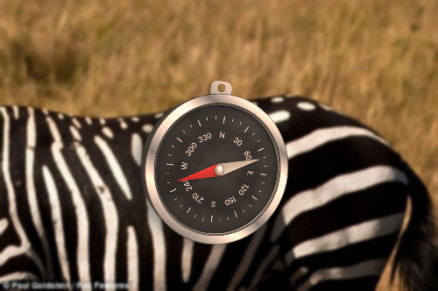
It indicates 250; °
